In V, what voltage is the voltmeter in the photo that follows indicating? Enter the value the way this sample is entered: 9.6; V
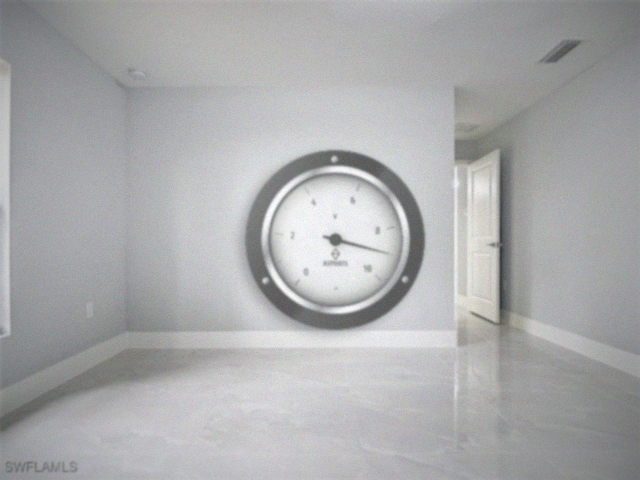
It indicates 9; V
